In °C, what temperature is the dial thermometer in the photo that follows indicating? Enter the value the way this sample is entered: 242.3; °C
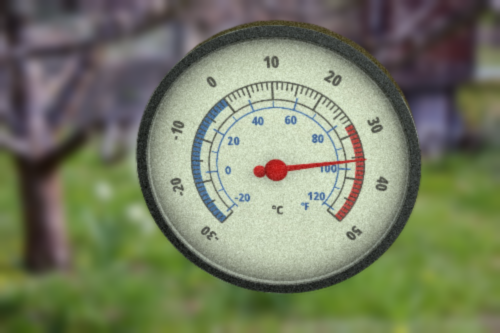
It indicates 35; °C
